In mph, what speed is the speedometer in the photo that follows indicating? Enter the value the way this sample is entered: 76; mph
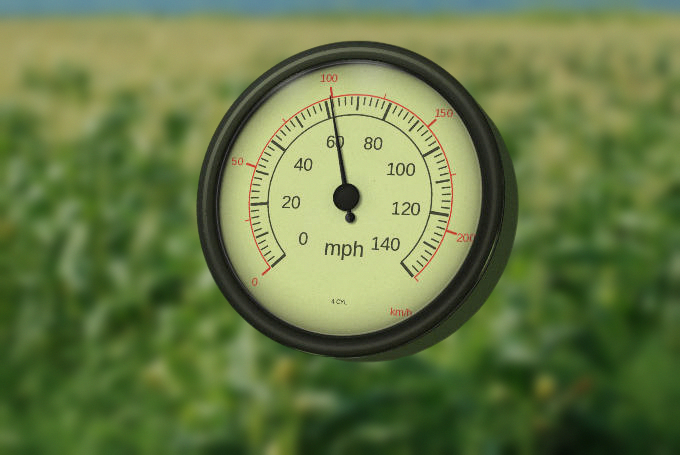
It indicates 62; mph
